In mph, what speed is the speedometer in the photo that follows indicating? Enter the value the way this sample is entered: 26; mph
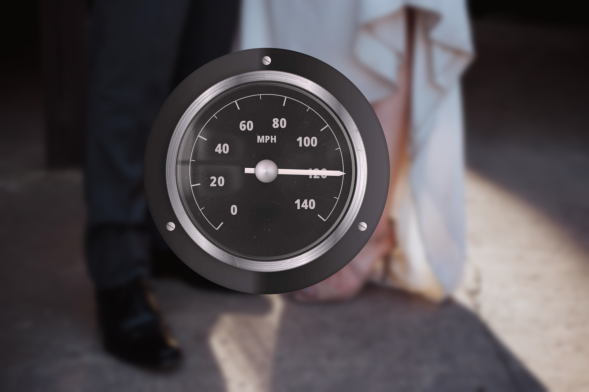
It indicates 120; mph
